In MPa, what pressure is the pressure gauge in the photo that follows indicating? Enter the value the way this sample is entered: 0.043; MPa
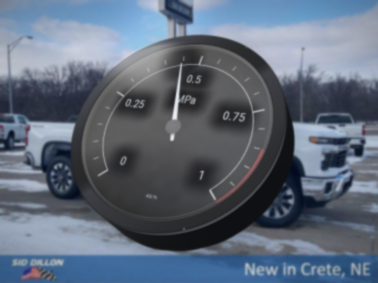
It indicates 0.45; MPa
